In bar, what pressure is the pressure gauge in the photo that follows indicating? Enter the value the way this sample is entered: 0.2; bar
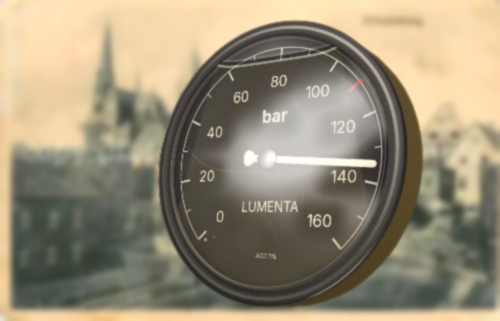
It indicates 135; bar
